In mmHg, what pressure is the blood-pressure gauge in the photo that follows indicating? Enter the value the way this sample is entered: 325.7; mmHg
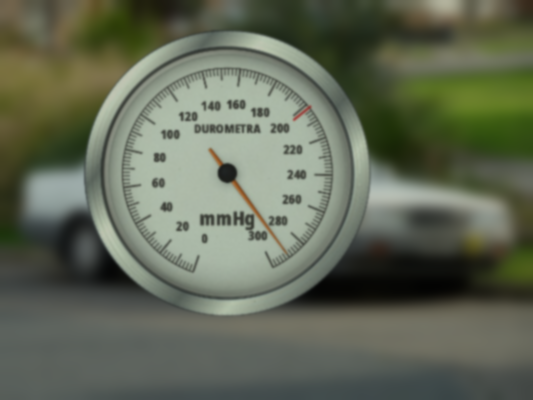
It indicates 290; mmHg
